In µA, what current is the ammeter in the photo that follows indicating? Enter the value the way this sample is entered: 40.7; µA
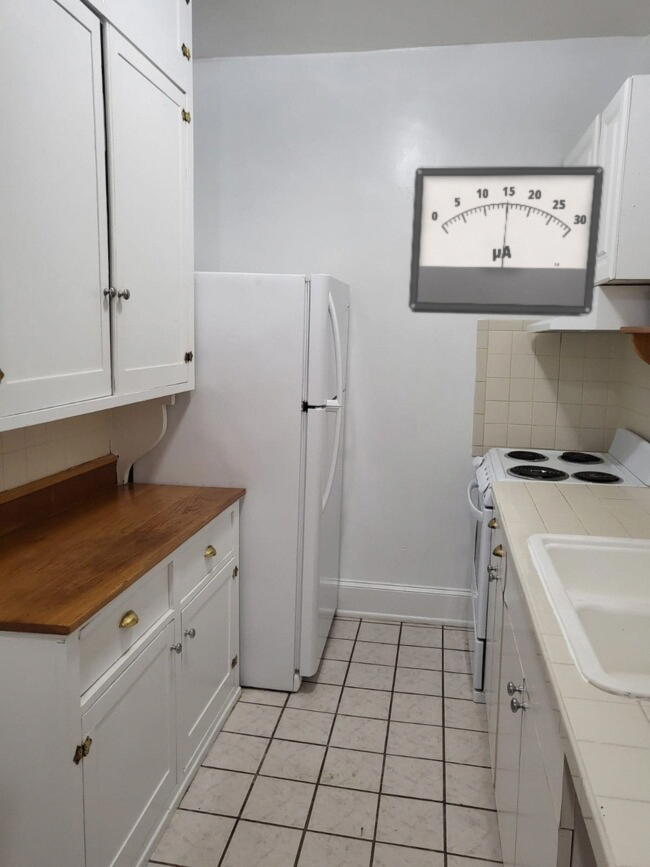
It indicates 15; µA
